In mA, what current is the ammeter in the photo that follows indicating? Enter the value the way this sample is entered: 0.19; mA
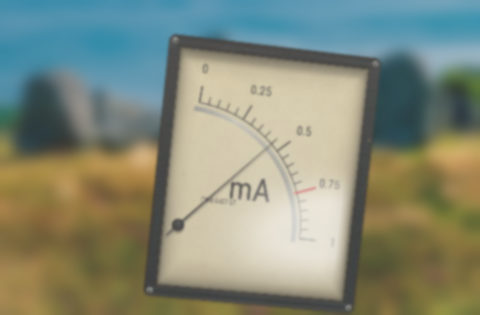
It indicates 0.45; mA
